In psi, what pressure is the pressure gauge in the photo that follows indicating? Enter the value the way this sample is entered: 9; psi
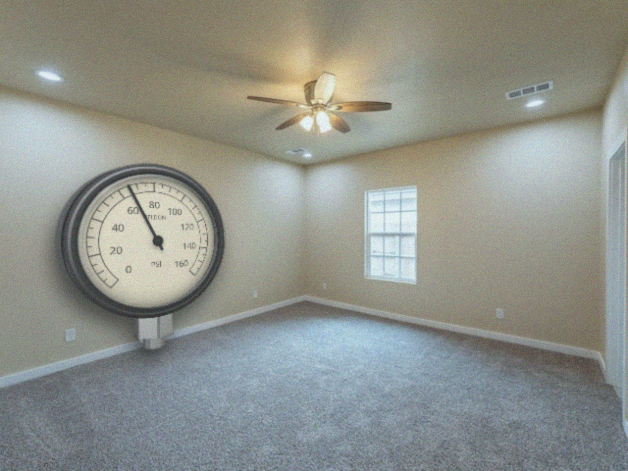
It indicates 65; psi
